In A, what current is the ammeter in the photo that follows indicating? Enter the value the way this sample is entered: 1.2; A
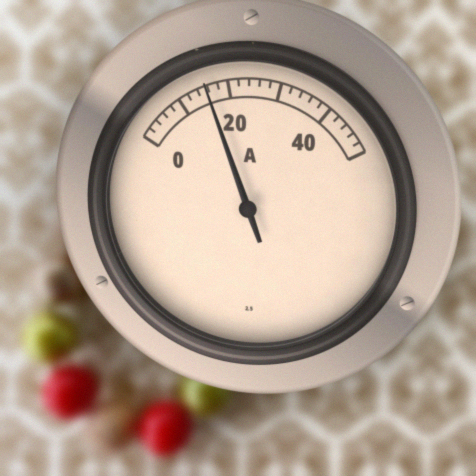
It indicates 16; A
